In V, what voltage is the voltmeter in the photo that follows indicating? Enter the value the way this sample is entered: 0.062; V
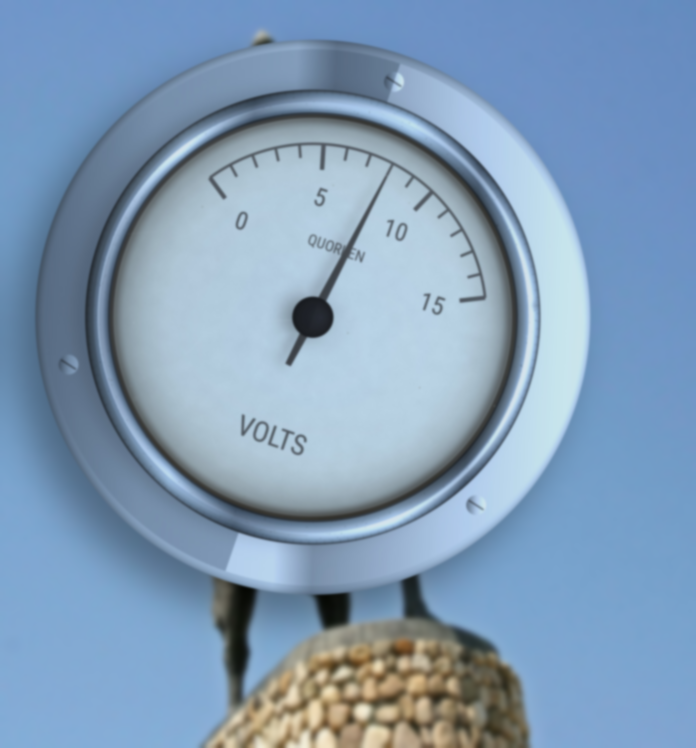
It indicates 8; V
